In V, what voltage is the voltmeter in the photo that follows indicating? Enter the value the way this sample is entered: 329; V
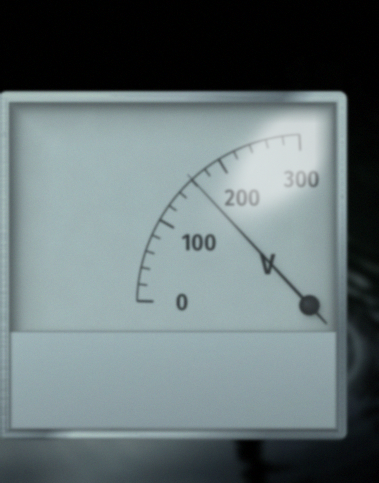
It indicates 160; V
